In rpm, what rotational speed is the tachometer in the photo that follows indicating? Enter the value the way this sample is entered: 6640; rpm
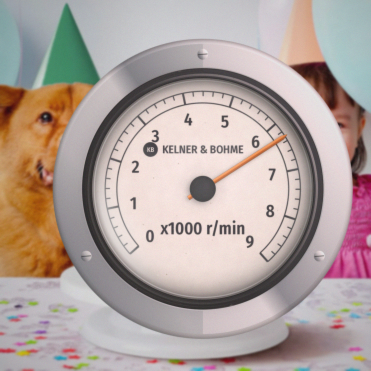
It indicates 6300; rpm
